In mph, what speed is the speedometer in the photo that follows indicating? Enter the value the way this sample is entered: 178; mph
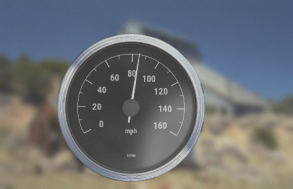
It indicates 85; mph
